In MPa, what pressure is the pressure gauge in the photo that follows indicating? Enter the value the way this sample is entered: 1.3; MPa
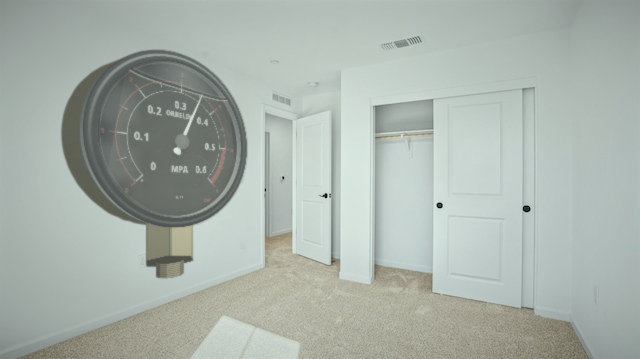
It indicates 0.35; MPa
